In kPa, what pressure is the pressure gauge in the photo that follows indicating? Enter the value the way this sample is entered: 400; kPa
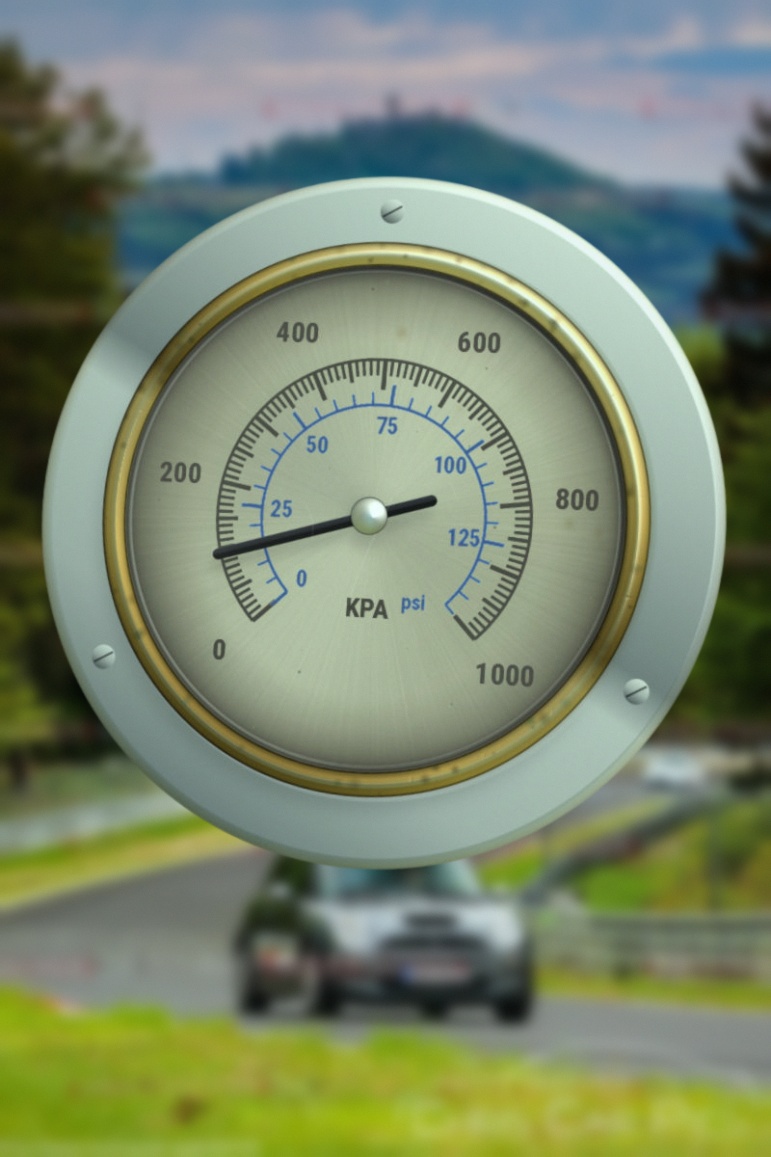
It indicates 100; kPa
